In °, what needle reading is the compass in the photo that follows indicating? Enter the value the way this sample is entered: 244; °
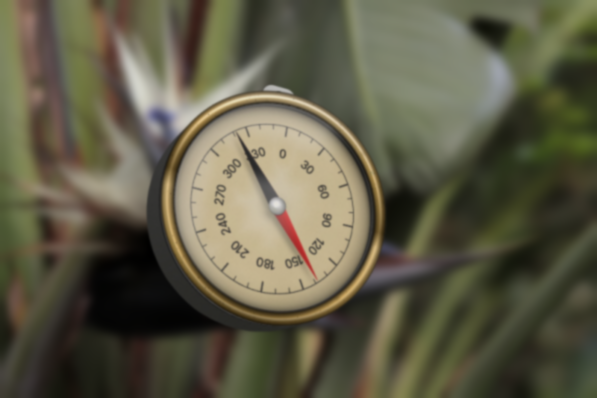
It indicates 140; °
